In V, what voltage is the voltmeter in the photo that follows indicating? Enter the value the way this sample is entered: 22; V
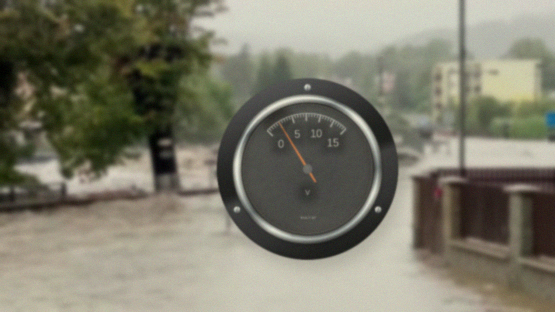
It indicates 2.5; V
